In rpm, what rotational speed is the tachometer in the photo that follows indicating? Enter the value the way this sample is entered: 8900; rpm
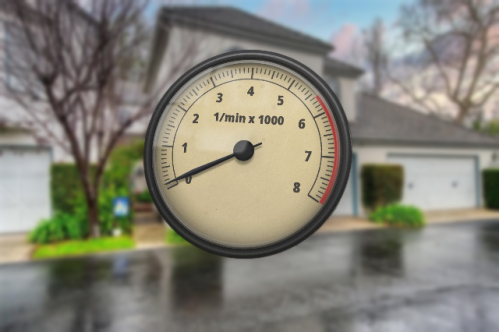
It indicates 100; rpm
